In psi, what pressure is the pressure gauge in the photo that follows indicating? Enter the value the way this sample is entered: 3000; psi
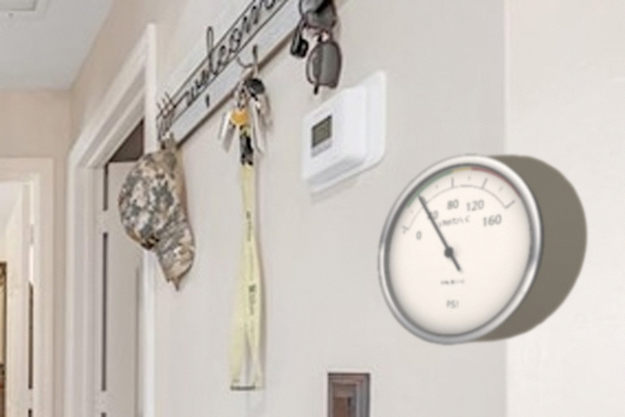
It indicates 40; psi
